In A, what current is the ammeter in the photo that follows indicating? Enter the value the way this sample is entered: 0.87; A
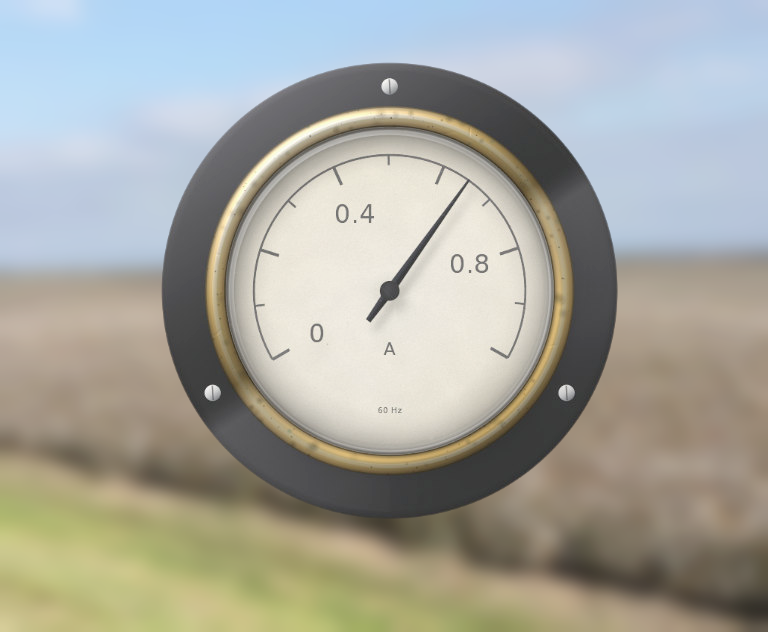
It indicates 0.65; A
